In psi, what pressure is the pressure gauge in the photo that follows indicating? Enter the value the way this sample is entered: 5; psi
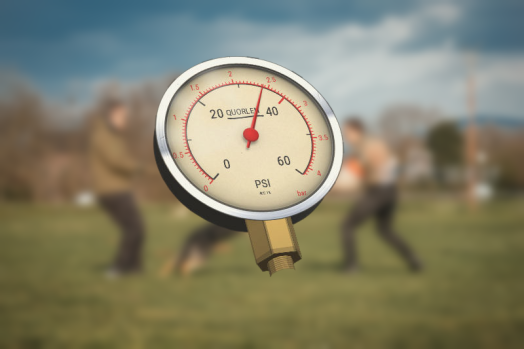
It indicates 35; psi
